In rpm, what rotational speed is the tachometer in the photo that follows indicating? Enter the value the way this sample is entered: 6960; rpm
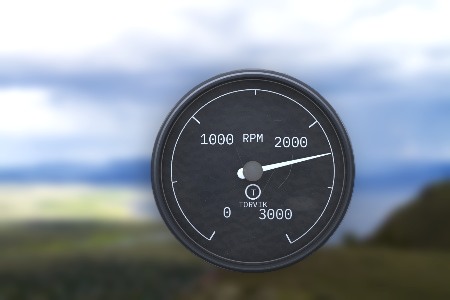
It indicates 2250; rpm
